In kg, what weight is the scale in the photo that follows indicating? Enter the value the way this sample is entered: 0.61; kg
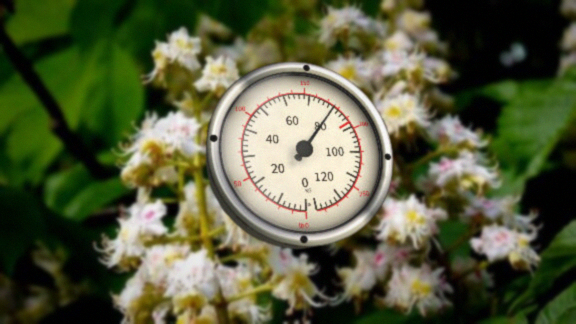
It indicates 80; kg
